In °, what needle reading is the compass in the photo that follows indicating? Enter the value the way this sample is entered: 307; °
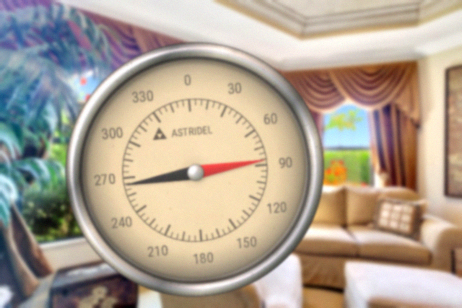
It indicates 85; °
